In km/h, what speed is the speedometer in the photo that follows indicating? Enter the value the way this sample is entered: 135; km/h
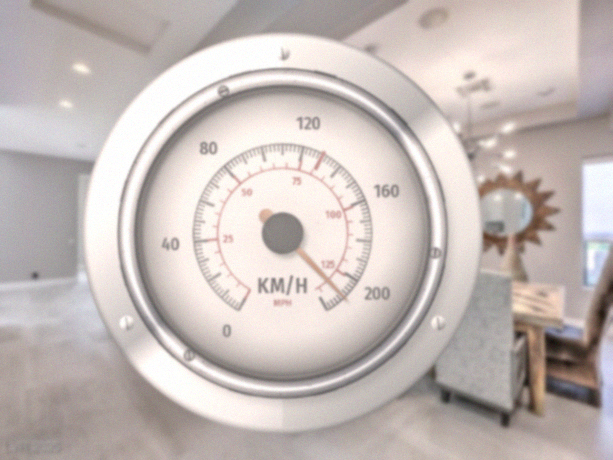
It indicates 210; km/h
